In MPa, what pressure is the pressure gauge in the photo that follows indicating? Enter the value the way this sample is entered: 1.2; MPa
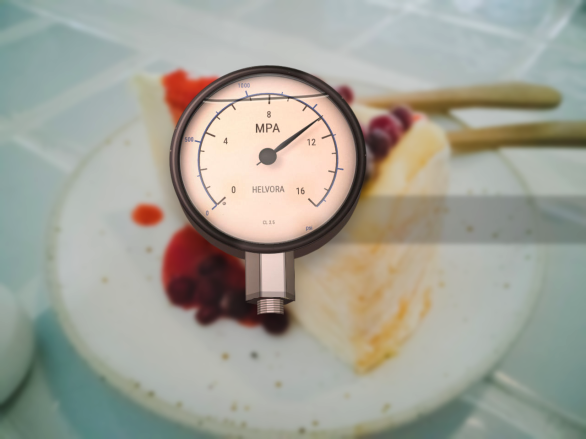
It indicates 11; MPa
